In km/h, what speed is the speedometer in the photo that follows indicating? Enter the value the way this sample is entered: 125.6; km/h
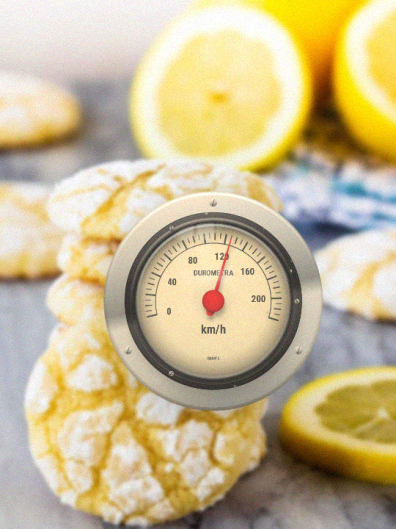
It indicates 125; km/h
